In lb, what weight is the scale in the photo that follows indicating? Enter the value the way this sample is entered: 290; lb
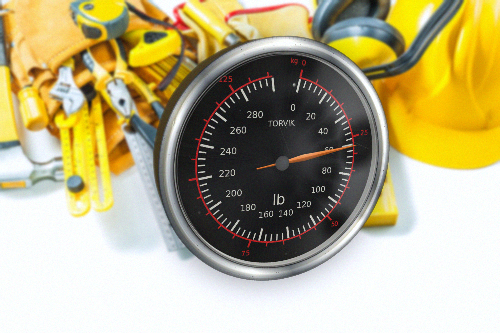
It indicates 60; lb
